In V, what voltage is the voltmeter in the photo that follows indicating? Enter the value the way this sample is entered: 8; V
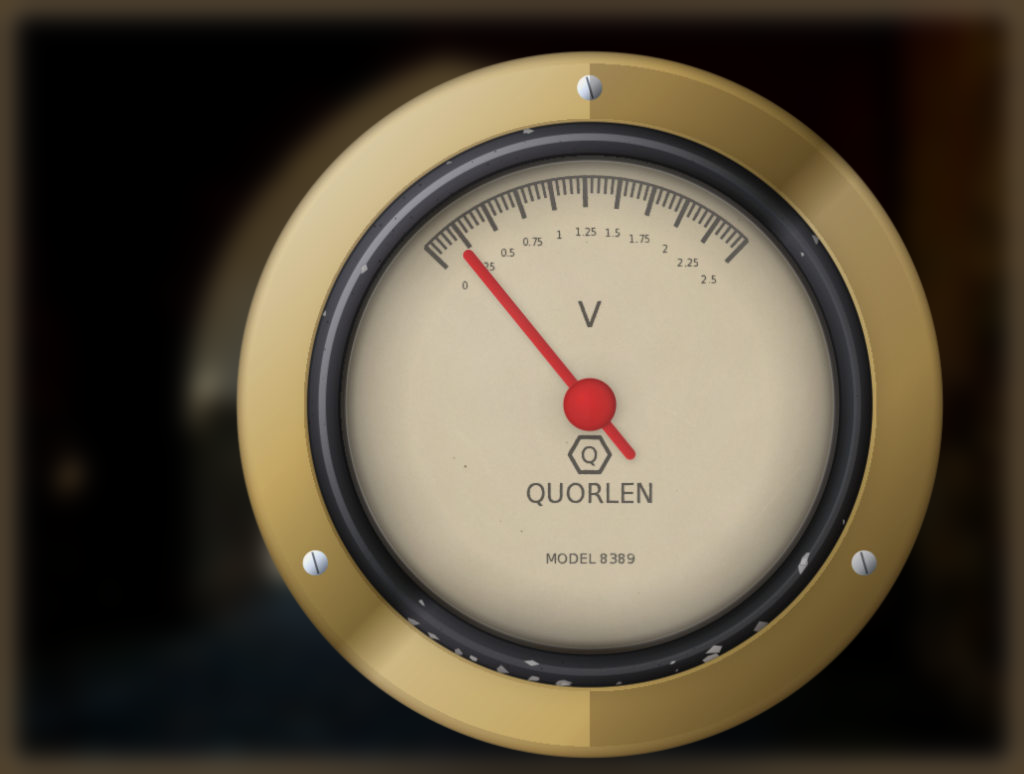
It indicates 0.2; V
